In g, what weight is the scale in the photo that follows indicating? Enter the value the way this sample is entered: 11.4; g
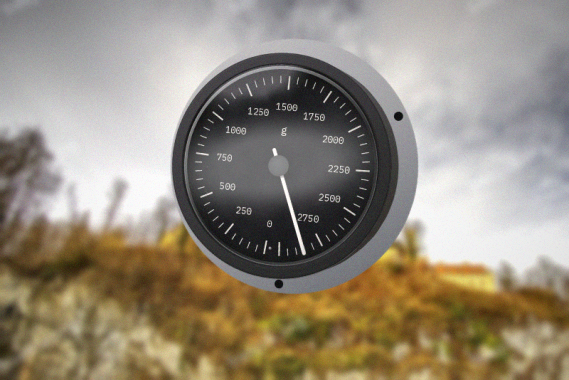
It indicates 2850; g
